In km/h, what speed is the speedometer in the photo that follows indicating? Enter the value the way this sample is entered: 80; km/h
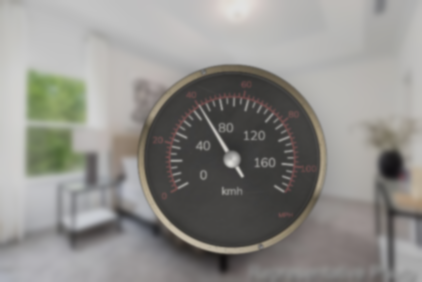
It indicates 65; km/h
